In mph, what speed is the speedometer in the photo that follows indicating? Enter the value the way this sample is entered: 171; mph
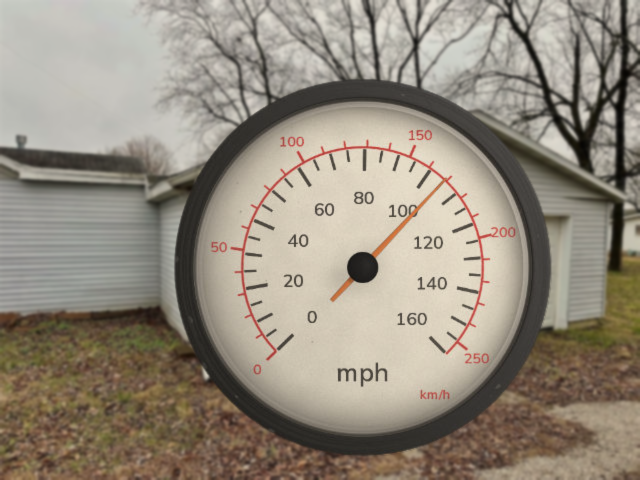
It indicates 105; mph
